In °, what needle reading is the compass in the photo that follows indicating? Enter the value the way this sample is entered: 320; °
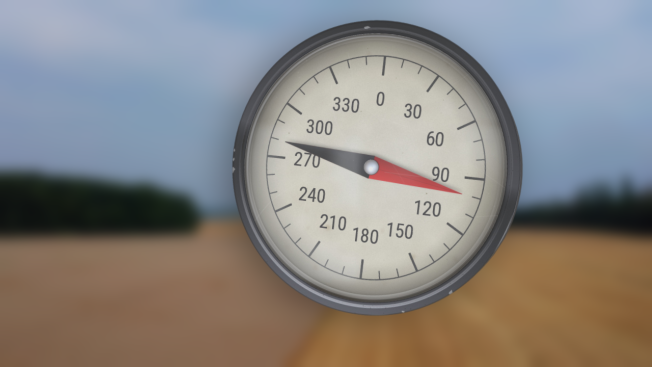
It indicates 100; °
